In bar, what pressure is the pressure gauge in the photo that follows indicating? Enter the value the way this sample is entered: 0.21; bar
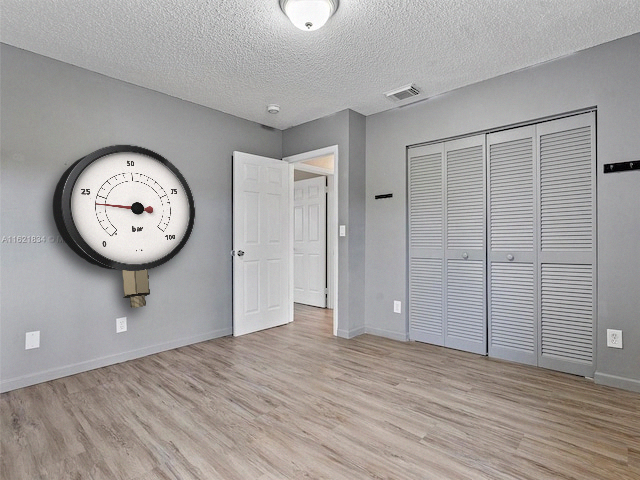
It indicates 20; bar
